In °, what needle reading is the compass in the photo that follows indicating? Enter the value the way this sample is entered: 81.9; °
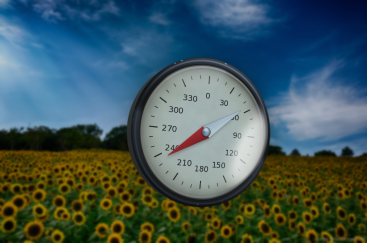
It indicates 235; °
